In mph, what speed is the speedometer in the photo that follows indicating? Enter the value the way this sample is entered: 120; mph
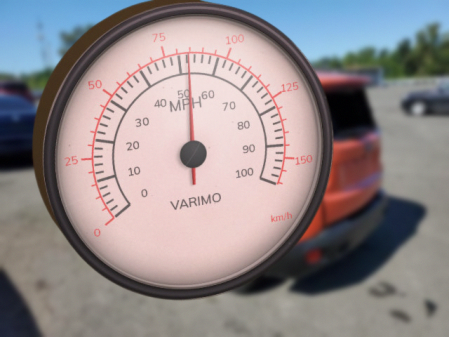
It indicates 52; mph
